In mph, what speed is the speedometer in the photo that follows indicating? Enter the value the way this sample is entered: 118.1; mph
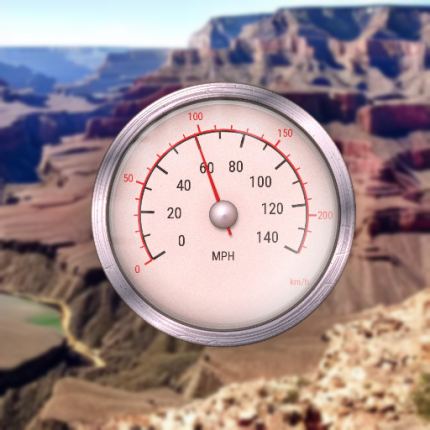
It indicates 60; mph
